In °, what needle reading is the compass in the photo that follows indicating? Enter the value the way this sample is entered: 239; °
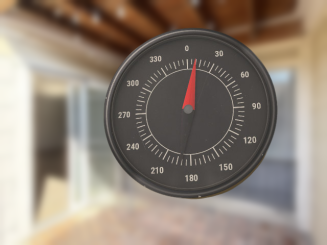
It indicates 10; °
